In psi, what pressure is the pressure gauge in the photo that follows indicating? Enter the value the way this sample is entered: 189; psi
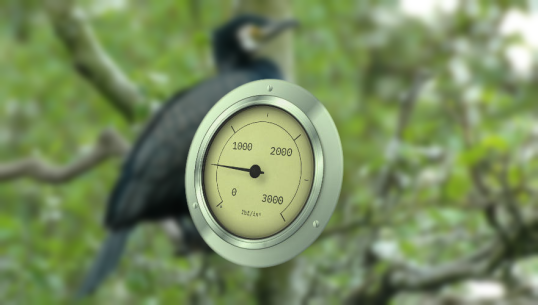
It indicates 500; psi
